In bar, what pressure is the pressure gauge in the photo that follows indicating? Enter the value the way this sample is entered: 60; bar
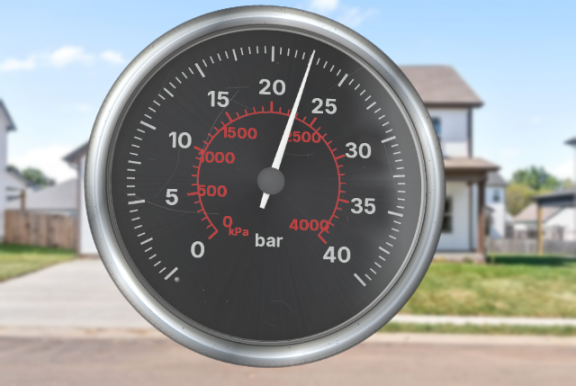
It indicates 22.5; bar
